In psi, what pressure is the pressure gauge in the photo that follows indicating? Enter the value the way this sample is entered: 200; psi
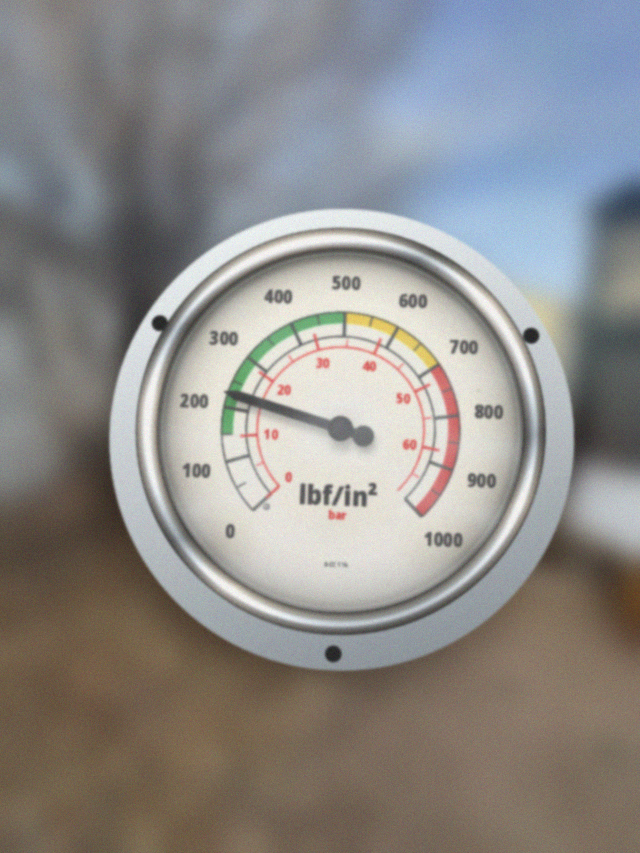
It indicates 225; psi
